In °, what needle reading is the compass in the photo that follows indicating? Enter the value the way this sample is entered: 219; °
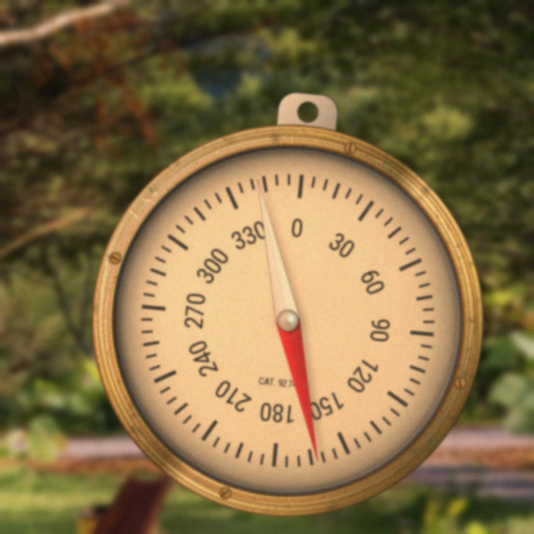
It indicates 162.5; °
